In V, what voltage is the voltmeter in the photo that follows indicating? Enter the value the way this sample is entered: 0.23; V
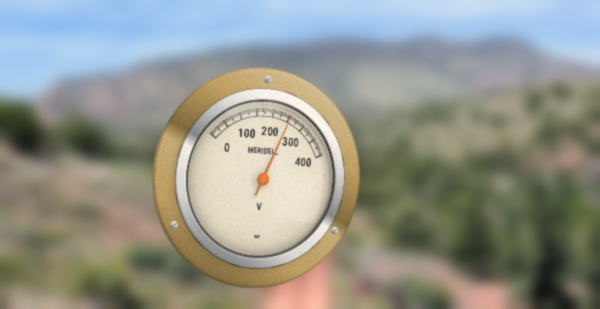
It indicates 250; V
